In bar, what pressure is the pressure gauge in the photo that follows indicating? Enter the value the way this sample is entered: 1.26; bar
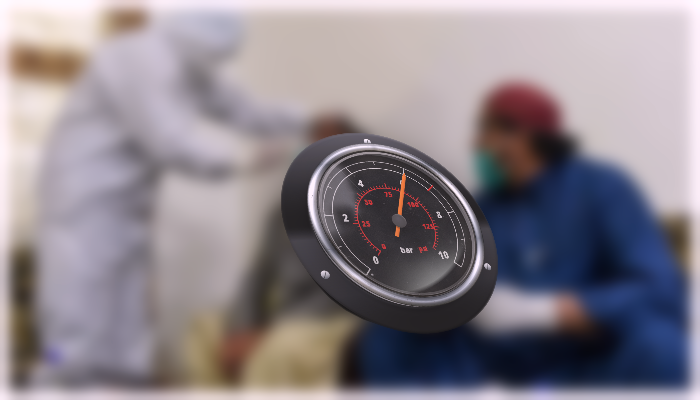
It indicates 6; bar
